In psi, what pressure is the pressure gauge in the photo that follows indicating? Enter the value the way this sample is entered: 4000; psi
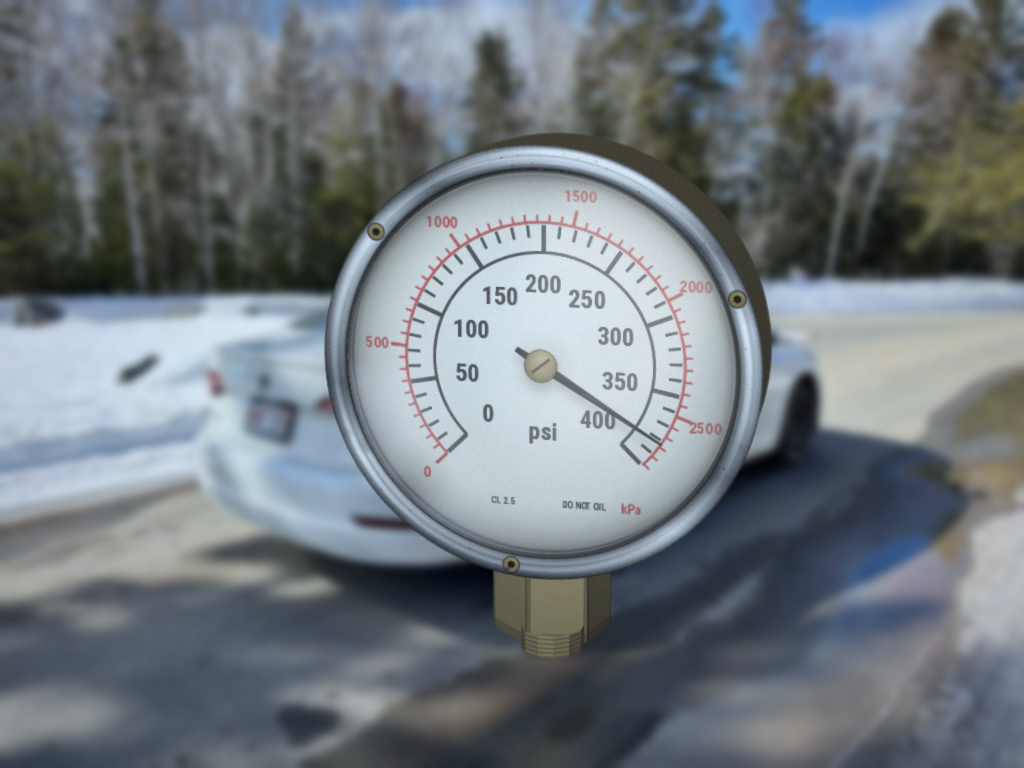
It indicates 380; psi
